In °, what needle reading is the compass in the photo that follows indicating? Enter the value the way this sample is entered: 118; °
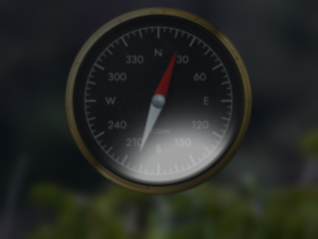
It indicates 20; °
